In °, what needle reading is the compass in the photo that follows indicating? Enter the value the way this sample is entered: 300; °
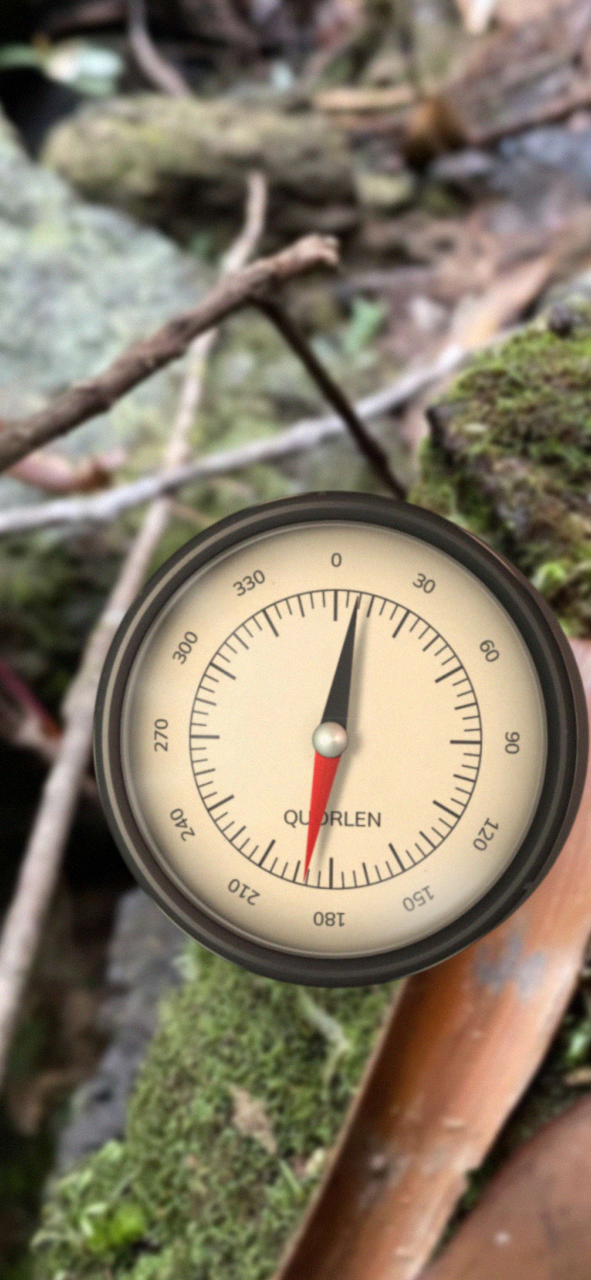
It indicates 190; °
